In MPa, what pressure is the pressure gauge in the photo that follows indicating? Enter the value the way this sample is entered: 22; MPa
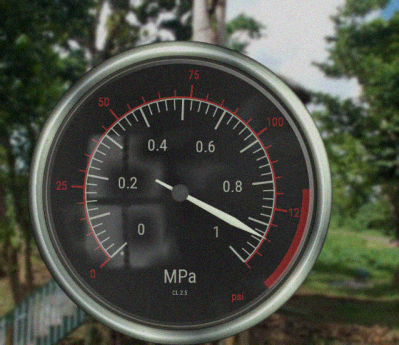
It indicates 0.93; MPa
